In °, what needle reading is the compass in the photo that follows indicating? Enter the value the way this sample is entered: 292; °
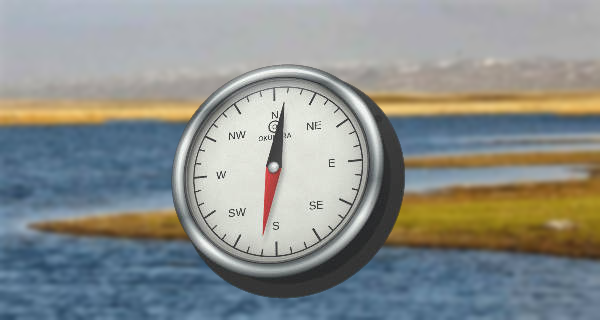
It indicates 190; °
